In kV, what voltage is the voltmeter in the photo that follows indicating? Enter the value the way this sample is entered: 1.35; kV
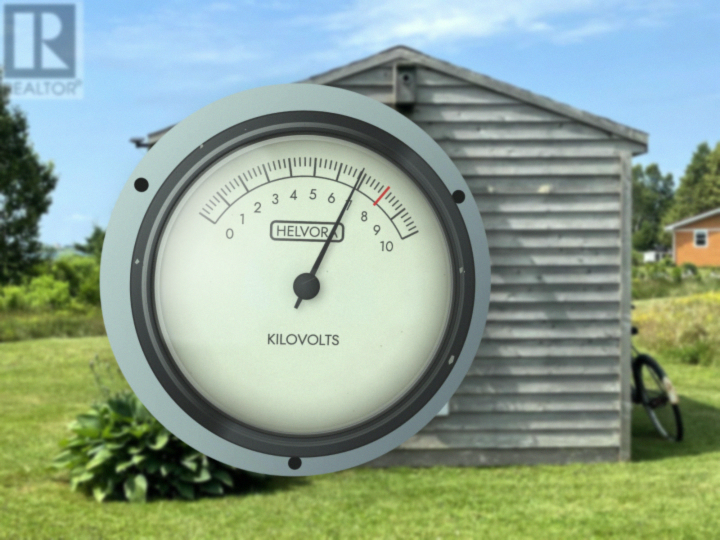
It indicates 6.8; kV
